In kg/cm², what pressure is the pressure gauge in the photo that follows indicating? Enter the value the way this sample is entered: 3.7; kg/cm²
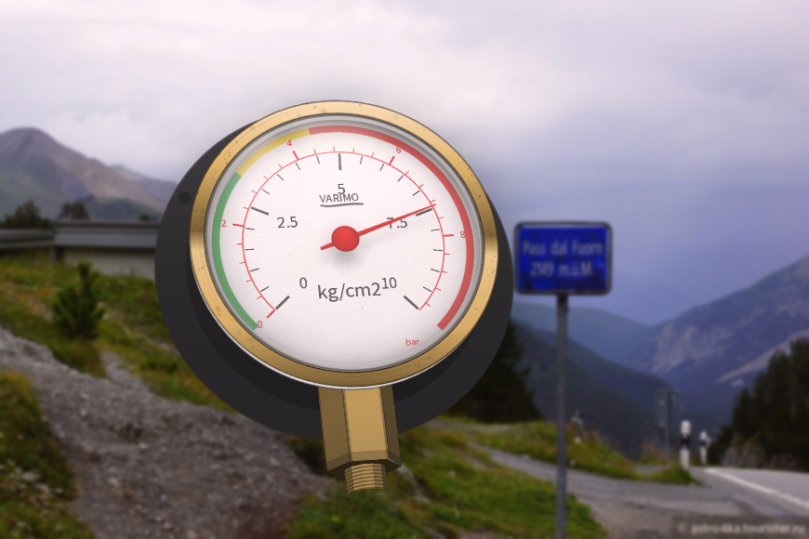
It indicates 7.5; kg/cm²
